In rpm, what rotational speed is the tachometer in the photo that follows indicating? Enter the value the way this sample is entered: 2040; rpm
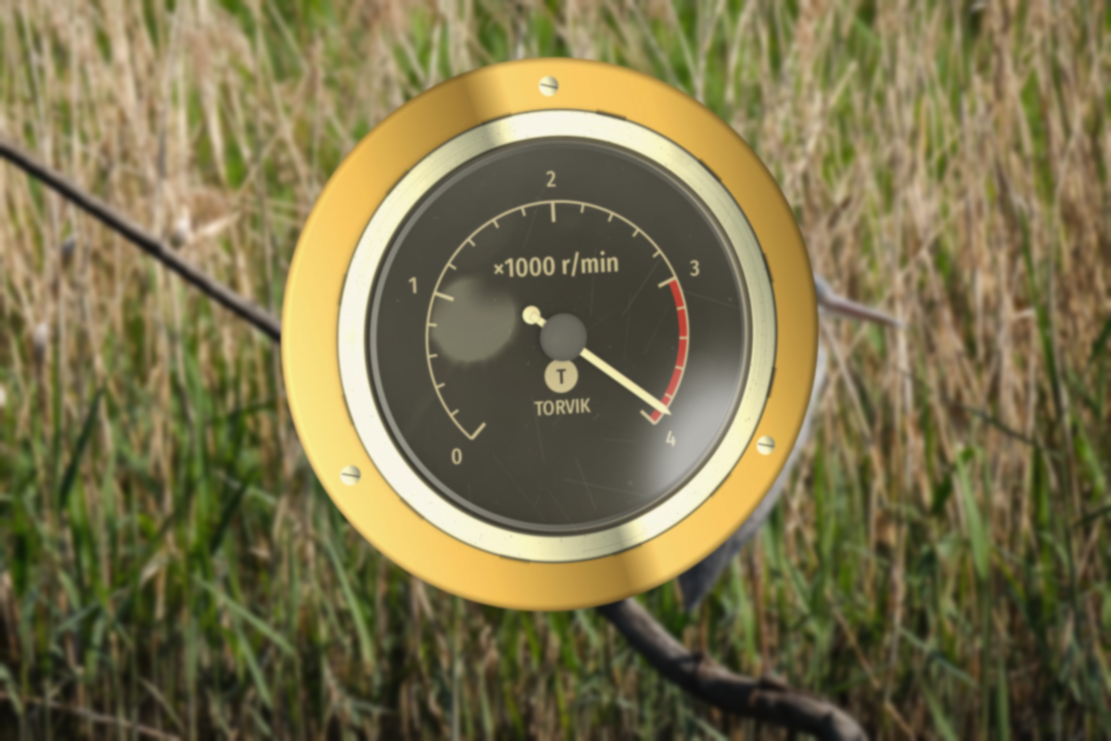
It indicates 3900; rpm
